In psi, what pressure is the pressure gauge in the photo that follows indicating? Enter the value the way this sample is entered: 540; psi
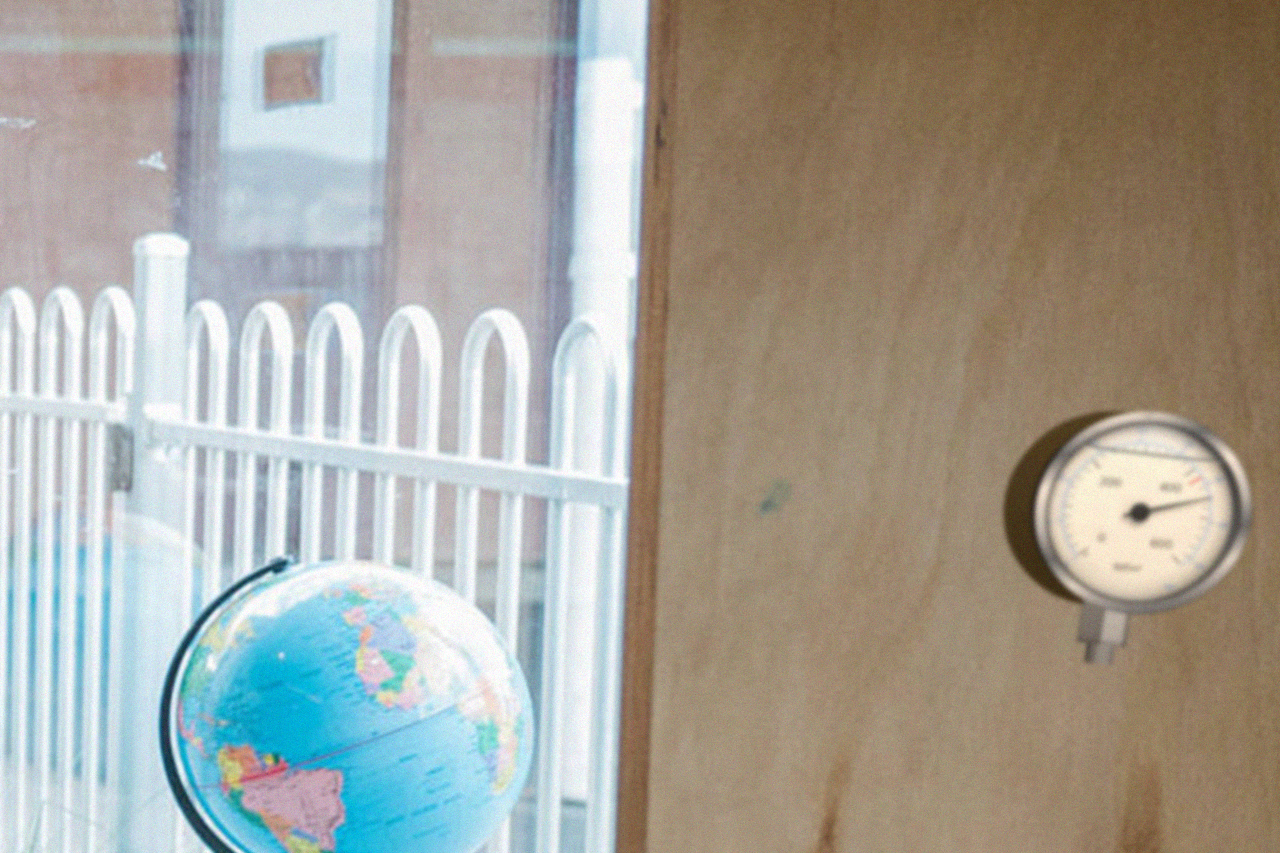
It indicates 460; psi
